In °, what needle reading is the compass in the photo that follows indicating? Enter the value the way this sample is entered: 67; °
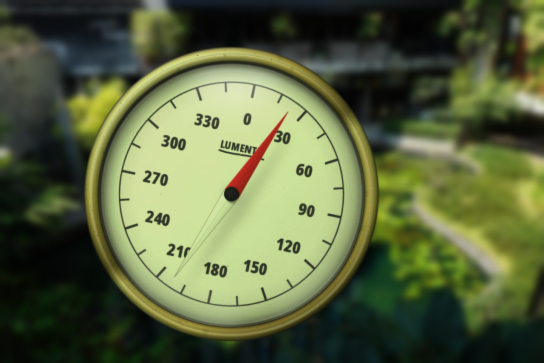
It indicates 22.5; °
